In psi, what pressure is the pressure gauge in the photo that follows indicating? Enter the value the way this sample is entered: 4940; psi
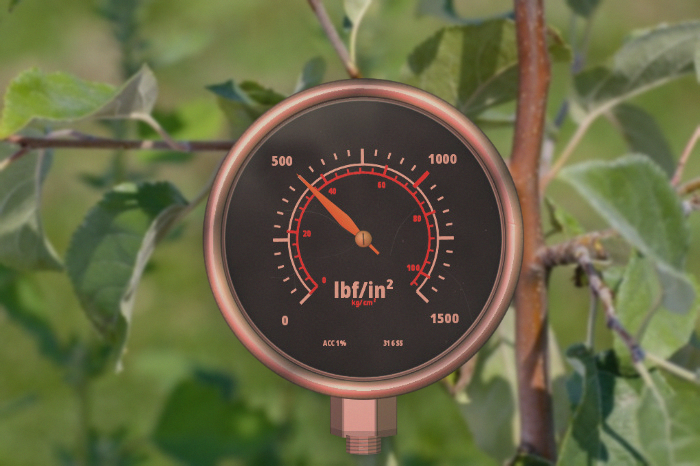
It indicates 500; psi
